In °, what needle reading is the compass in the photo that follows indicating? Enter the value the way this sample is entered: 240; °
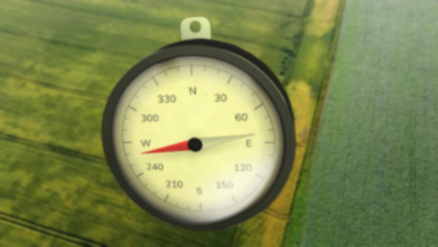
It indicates 260; °
